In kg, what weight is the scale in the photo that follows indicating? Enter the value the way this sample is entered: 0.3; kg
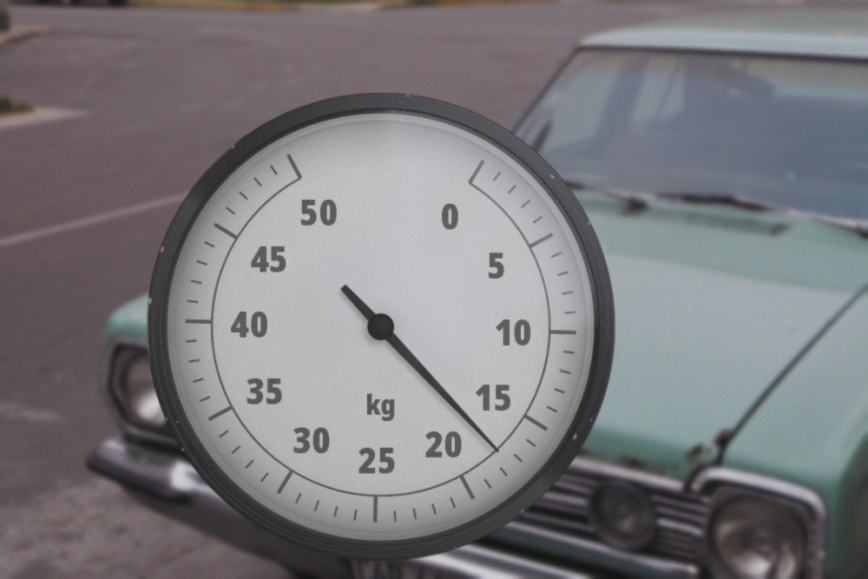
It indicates 17.5; kg
